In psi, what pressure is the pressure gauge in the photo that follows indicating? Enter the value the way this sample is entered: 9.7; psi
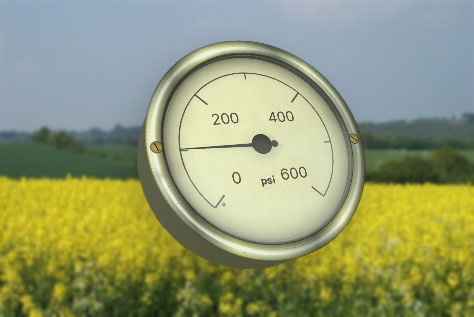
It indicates 100; psi
